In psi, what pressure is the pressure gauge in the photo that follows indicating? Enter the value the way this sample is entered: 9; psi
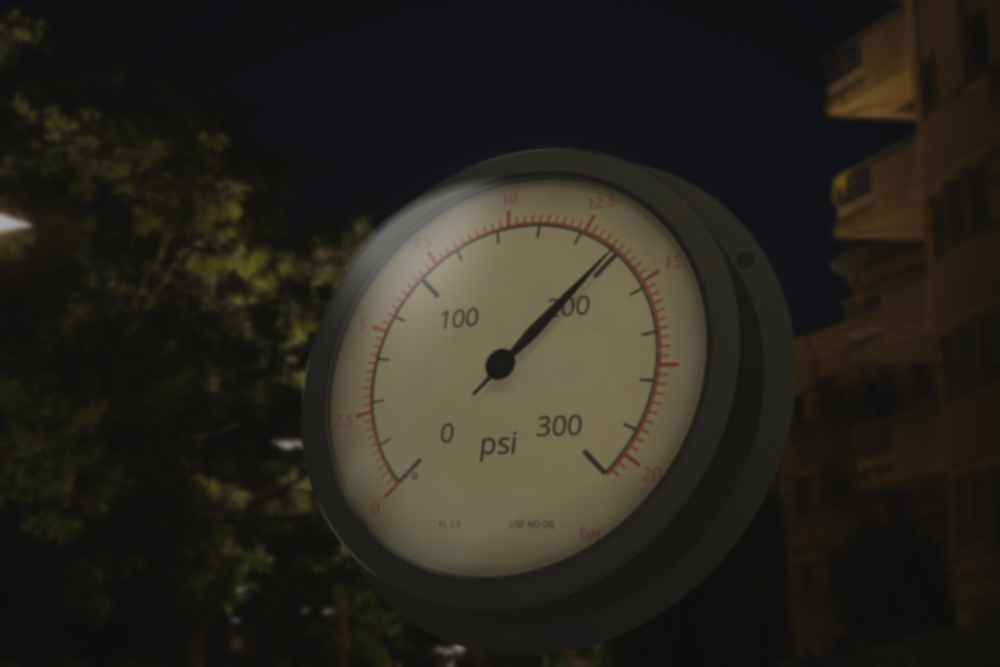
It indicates 200; psi
